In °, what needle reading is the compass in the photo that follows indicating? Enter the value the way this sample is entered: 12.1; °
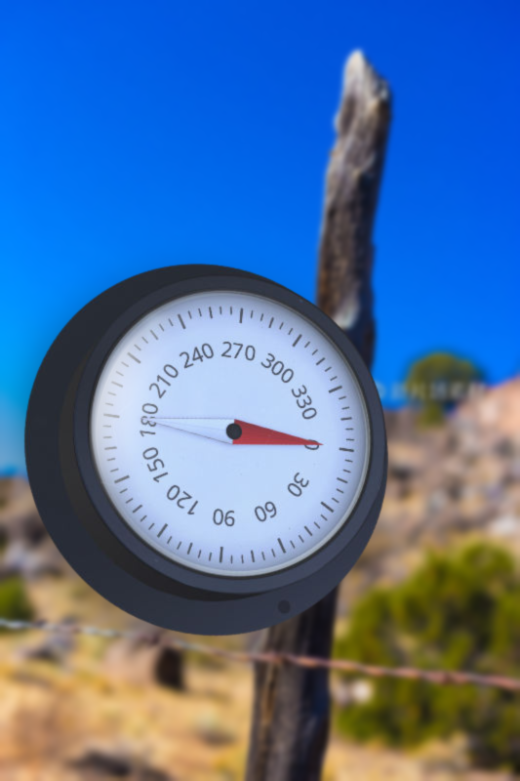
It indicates 0; °
